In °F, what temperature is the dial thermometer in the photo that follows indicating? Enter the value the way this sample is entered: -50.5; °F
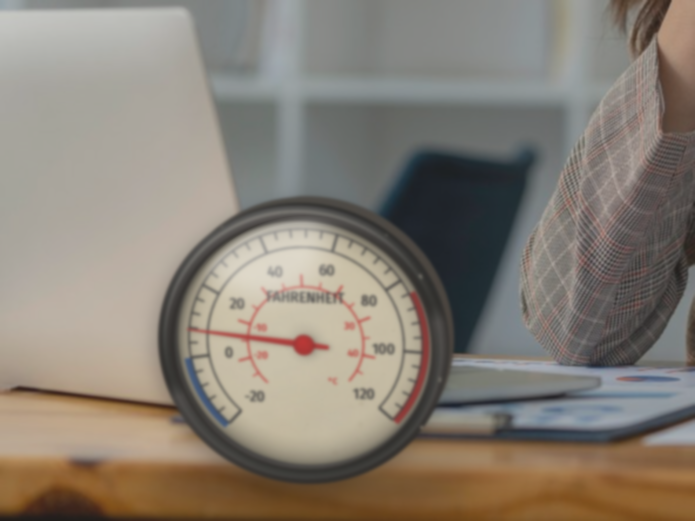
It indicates 8; °F
